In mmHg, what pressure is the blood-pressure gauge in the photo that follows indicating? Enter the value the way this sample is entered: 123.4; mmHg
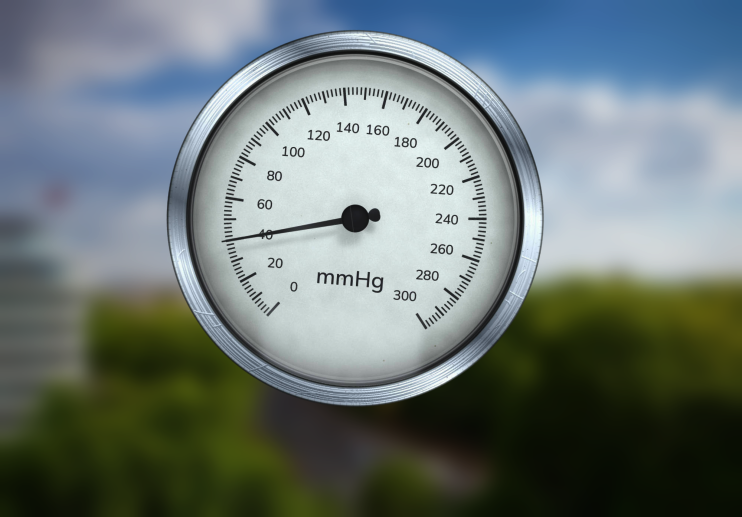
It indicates 40; mmHg
